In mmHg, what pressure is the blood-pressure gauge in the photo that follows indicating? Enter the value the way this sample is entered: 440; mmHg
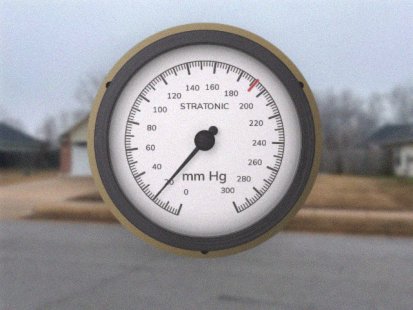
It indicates 20; mmHg
